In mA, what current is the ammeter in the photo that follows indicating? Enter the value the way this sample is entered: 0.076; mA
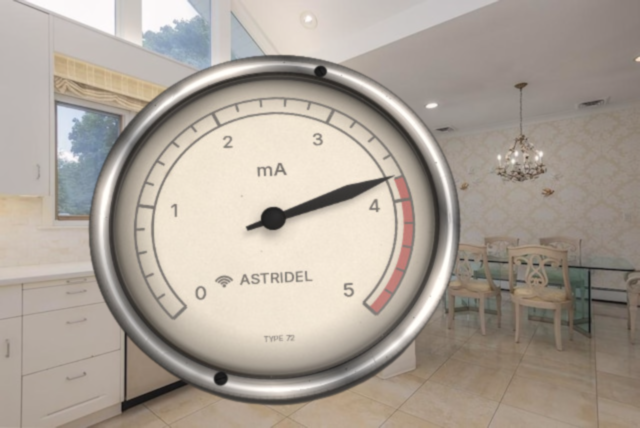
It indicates 3.8; mA
